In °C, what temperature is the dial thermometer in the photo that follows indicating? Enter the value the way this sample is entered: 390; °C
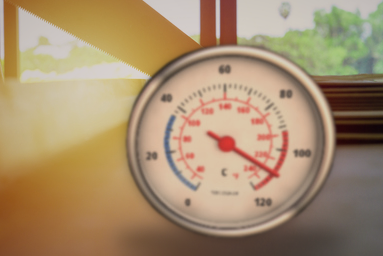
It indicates 110; °C
